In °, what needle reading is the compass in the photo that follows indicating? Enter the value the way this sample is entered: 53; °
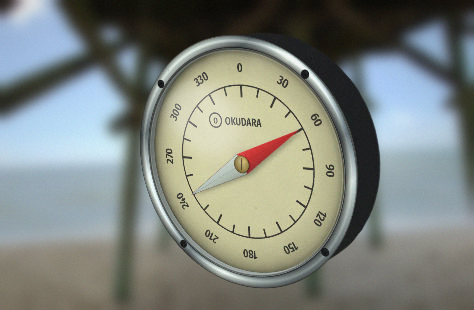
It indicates 60; °
